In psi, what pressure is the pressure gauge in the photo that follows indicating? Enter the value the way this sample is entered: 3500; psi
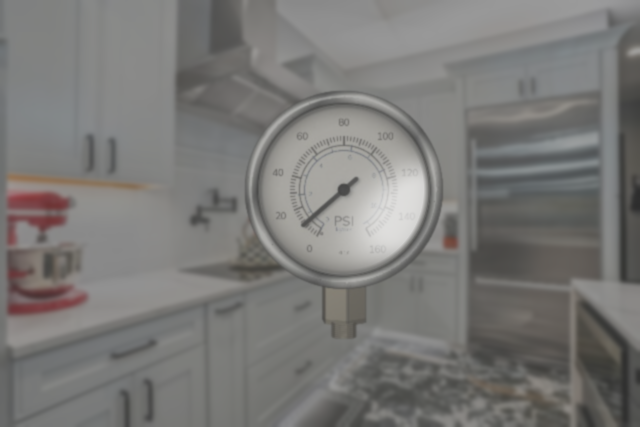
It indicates 10; psi
